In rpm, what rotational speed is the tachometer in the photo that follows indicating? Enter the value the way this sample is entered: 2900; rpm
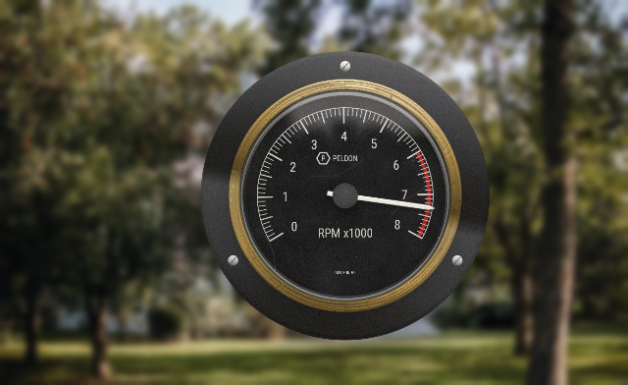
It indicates 7300; rpm
